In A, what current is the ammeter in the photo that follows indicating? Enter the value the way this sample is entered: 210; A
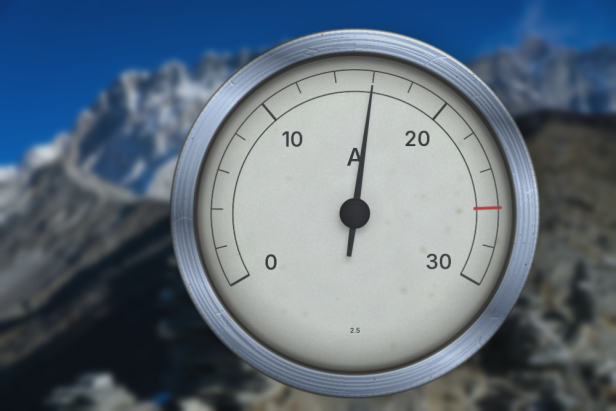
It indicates 16; A
